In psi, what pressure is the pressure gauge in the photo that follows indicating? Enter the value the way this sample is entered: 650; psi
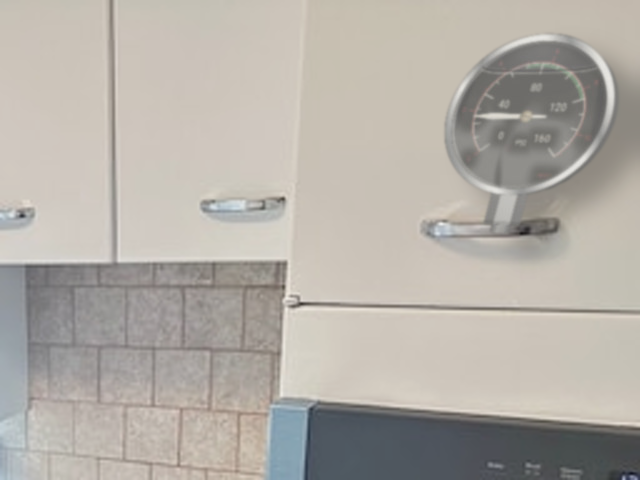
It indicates 25; psi
